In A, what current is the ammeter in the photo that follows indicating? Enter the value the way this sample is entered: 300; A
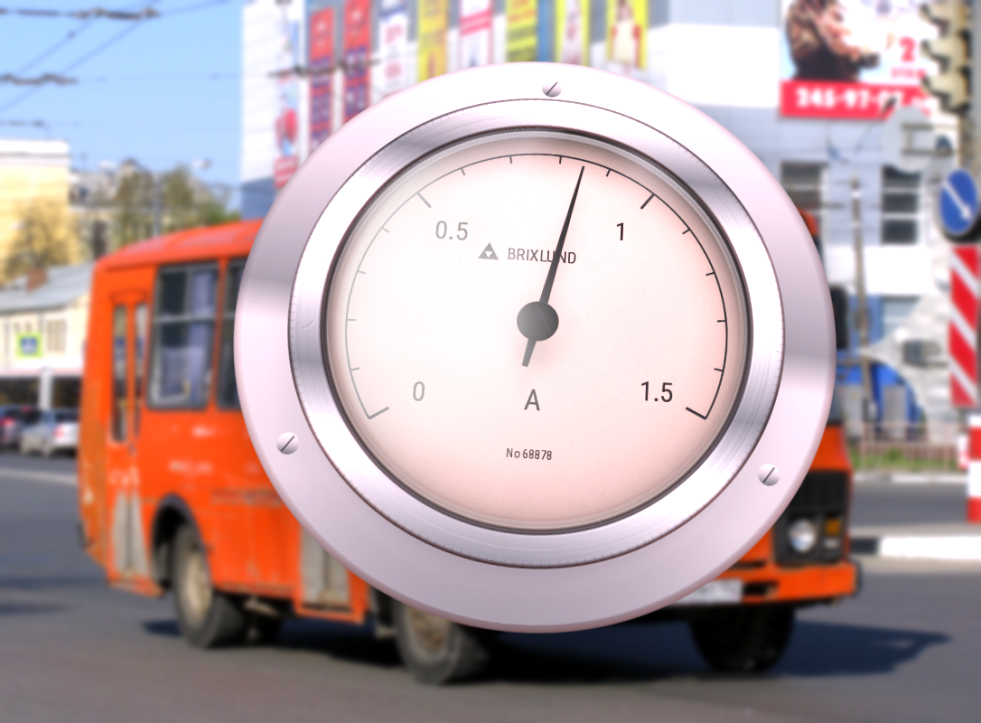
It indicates 0.85; A
